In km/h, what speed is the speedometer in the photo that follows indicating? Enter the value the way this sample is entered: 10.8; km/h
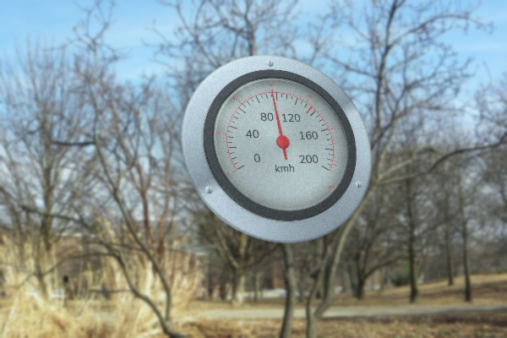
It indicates 95; km/h
